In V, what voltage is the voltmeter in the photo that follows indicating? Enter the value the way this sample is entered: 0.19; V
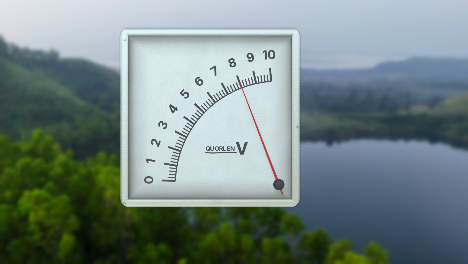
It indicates 8; V
